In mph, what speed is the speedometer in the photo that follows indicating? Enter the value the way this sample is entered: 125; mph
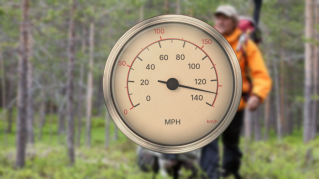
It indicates 130; mph
